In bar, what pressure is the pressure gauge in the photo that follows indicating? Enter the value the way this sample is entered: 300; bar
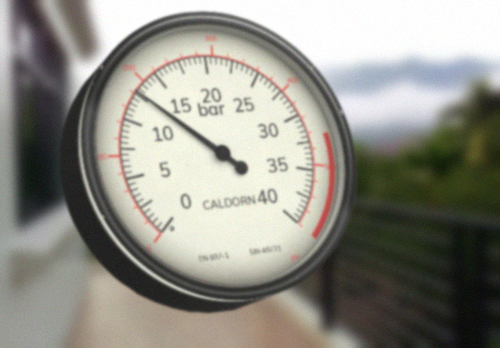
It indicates 12.5; bar
